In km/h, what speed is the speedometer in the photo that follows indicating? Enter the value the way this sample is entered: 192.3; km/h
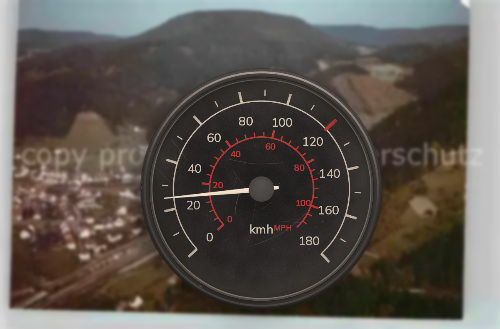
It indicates 25; km/h
